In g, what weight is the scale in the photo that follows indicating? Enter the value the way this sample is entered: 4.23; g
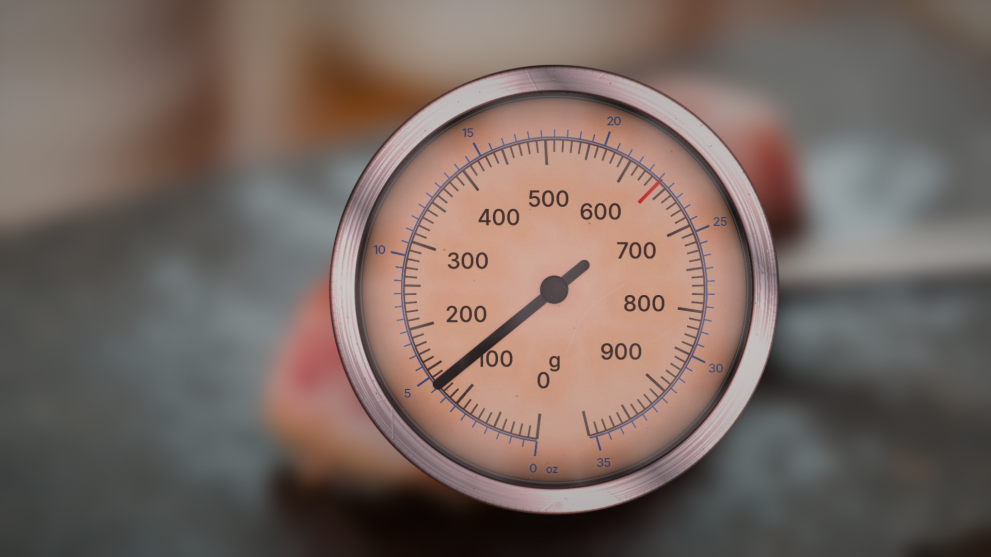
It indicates 130; g
